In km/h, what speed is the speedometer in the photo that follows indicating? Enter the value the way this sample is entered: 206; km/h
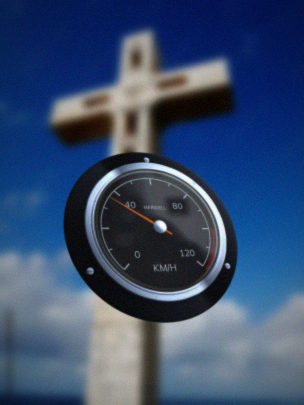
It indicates 35; km/h
